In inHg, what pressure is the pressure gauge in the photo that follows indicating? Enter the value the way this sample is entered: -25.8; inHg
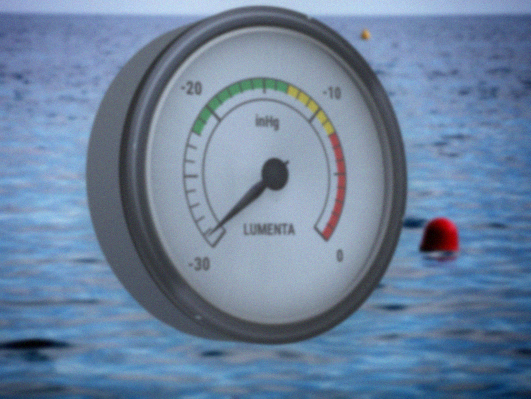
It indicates -29; inHg
